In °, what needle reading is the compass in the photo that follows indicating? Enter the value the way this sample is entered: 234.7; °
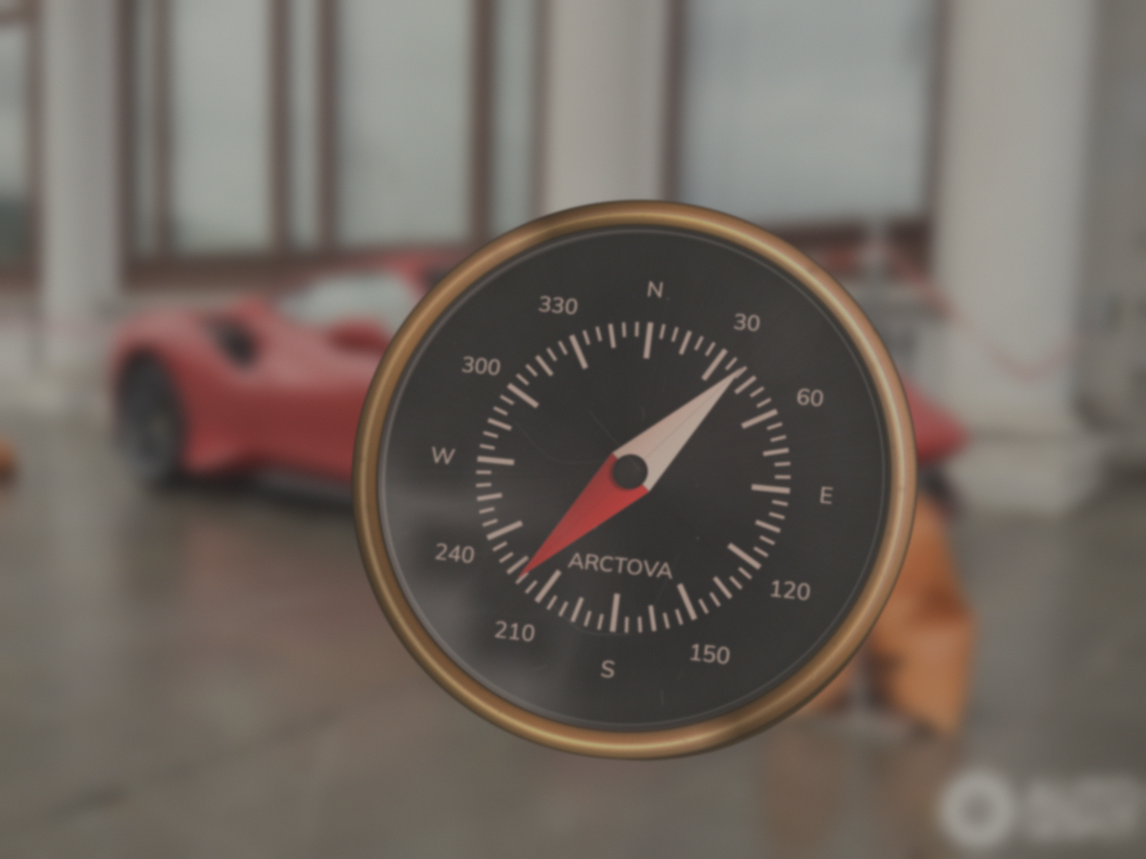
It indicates 220; °
